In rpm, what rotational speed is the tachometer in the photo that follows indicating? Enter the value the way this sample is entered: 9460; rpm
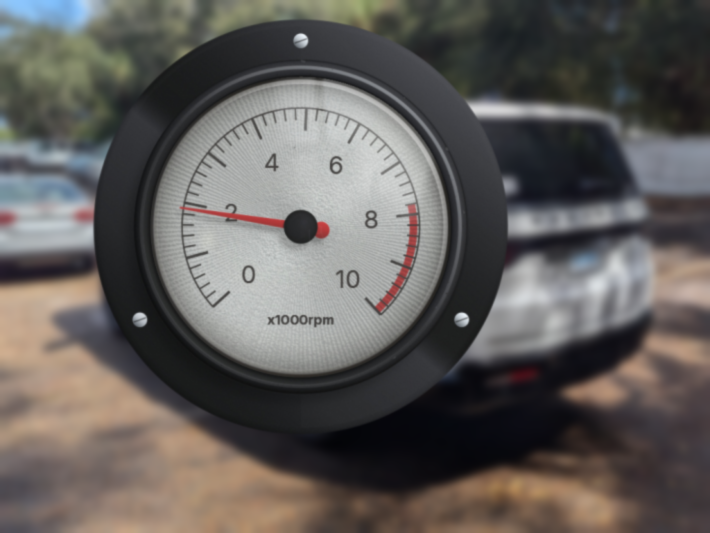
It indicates 1900; rpm
